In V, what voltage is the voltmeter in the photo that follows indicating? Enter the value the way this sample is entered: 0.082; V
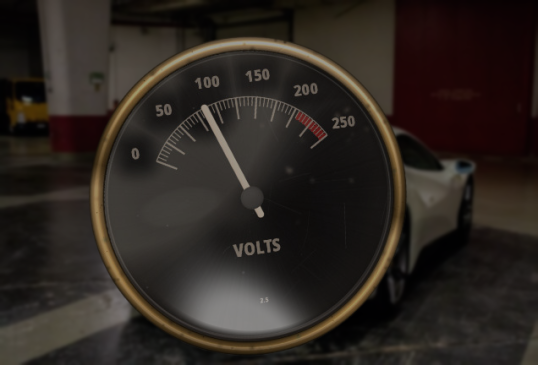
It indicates 85; V
